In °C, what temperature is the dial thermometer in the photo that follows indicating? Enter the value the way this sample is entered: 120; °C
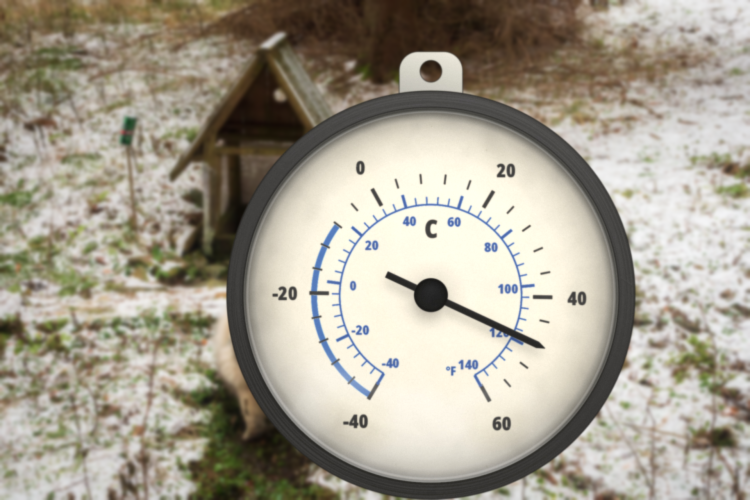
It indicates 48; °C
